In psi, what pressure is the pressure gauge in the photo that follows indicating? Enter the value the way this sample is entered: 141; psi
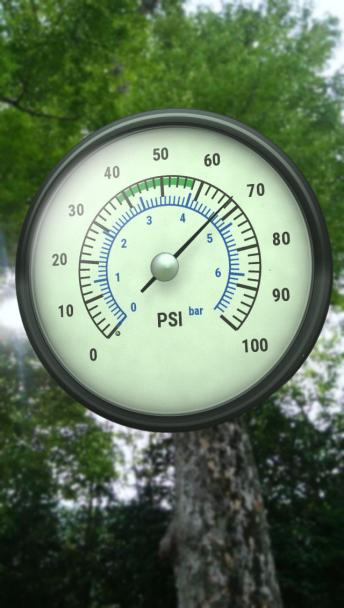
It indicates 68; psi
